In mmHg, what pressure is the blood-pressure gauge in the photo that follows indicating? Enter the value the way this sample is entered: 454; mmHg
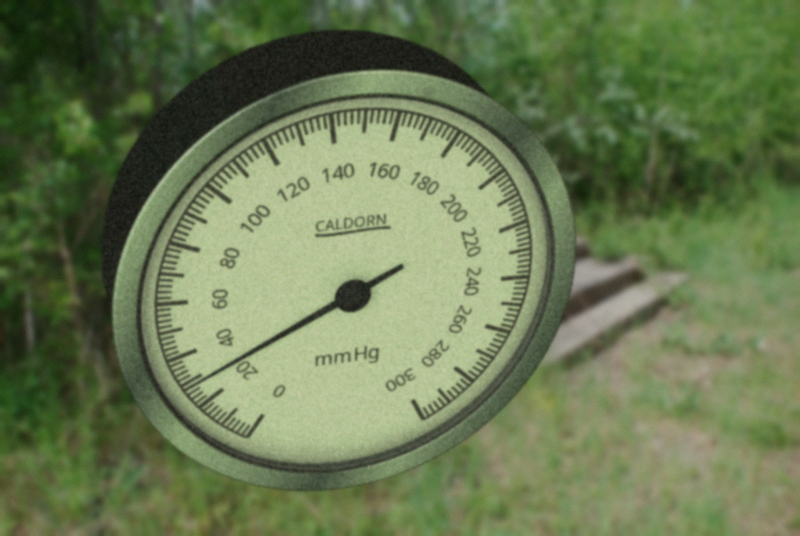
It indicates 30; mmHg
